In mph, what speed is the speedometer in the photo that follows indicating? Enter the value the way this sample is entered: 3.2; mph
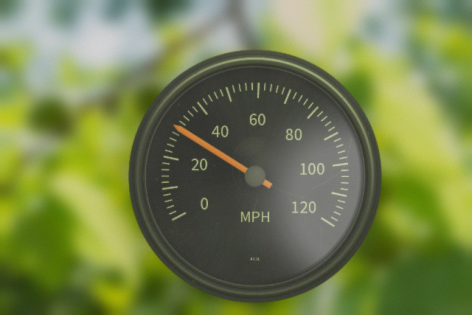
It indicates 30; mph
